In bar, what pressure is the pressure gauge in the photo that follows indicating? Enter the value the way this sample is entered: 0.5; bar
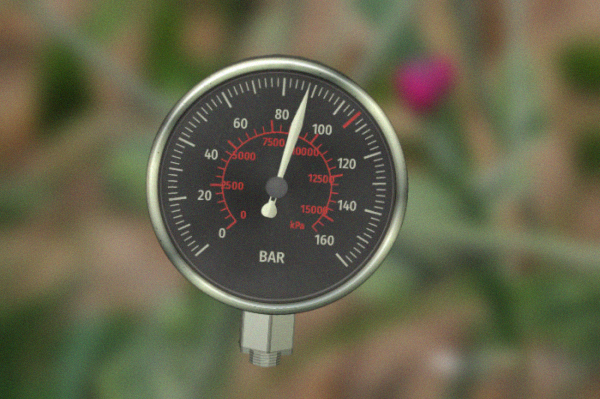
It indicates 88; bar
